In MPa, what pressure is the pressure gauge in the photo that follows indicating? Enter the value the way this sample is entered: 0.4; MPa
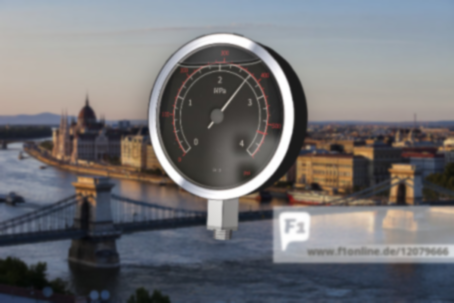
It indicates 2.6; MPa
